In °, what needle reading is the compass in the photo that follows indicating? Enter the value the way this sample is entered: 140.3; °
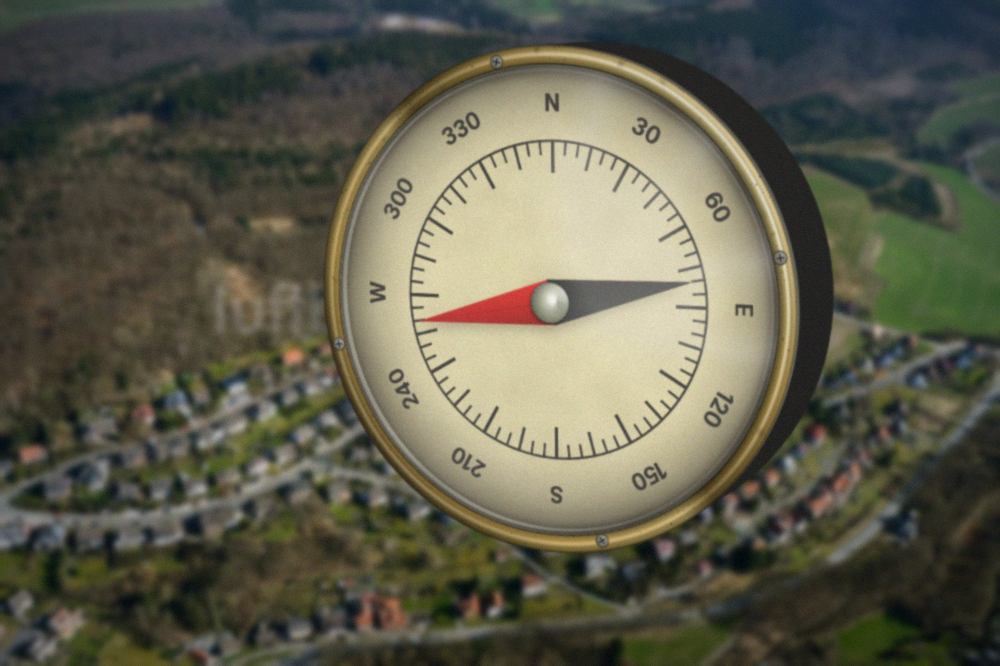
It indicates 260; °
